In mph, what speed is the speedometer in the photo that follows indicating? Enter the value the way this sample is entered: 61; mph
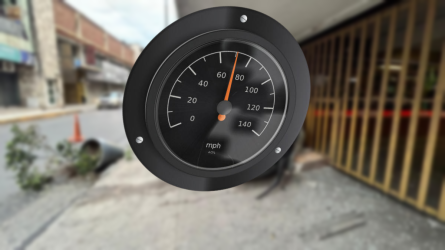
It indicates 70; mph
